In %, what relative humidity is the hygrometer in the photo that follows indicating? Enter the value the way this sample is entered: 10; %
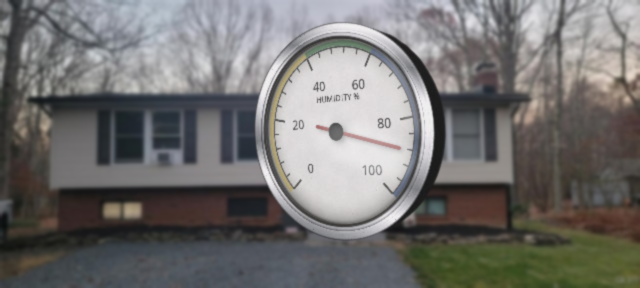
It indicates 88; %
